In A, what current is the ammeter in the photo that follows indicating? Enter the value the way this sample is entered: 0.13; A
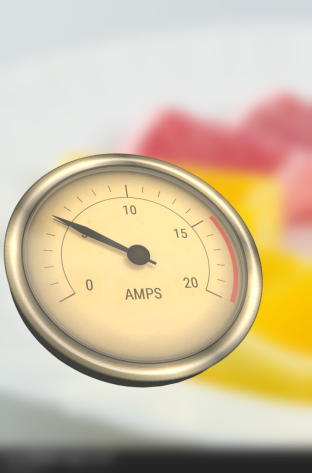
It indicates 5; A
